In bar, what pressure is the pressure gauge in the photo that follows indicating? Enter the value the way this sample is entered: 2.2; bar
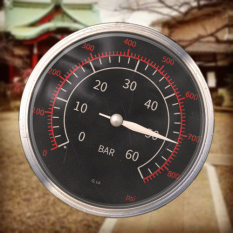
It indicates 50; bar
